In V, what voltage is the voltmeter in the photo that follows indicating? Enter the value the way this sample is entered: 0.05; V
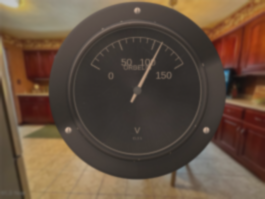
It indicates 110; V
